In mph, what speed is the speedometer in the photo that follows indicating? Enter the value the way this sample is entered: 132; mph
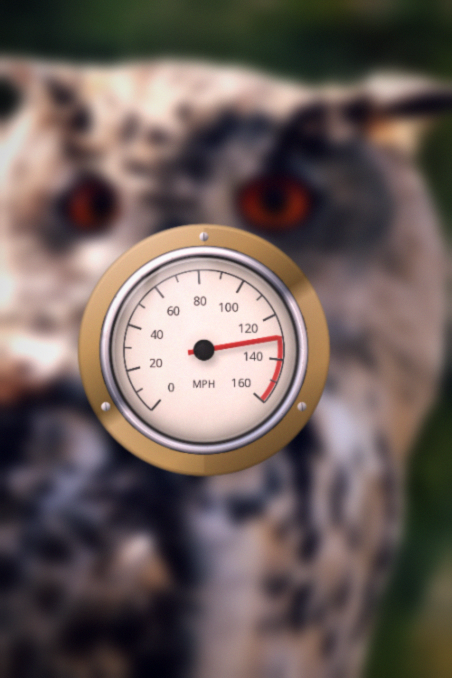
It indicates 130; mph
